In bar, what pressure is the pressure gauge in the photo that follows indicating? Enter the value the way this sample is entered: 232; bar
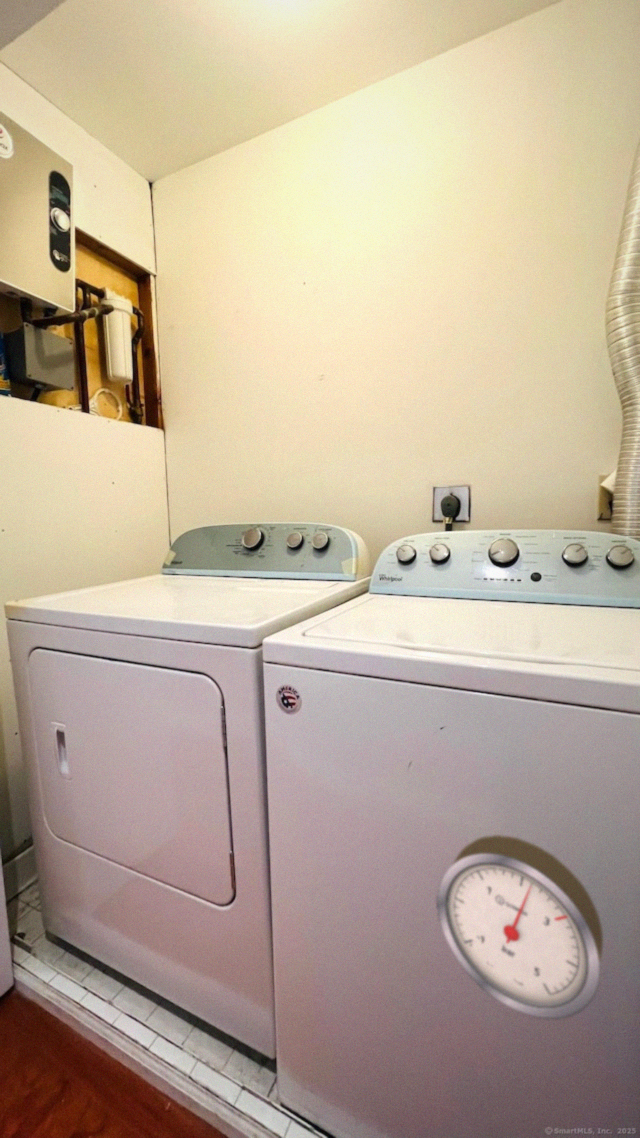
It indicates 2.2; bar
